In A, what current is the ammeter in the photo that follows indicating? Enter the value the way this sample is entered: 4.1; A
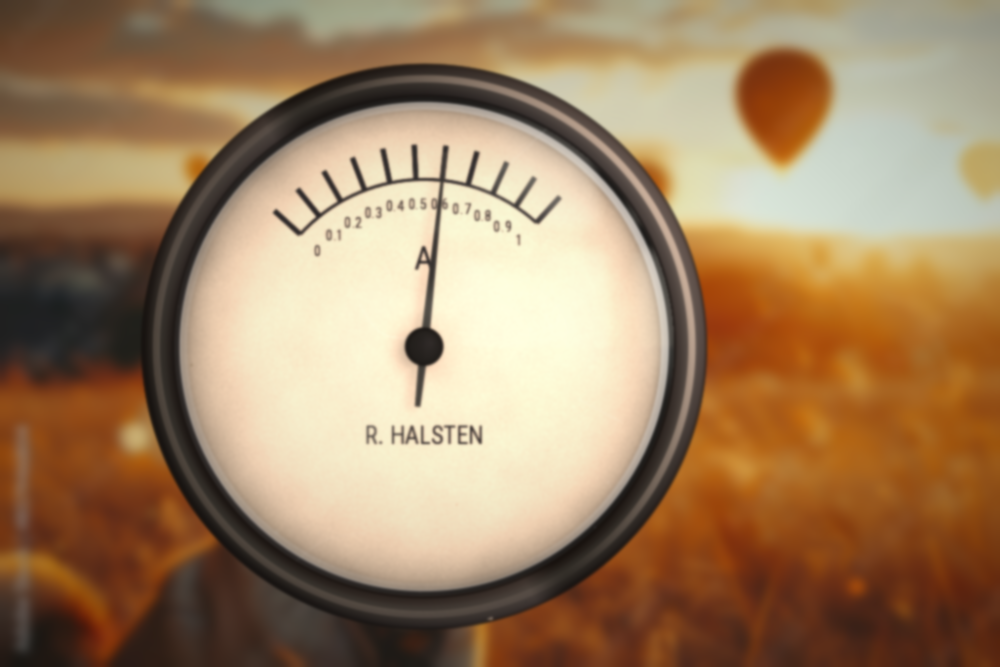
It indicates 0.6; A
